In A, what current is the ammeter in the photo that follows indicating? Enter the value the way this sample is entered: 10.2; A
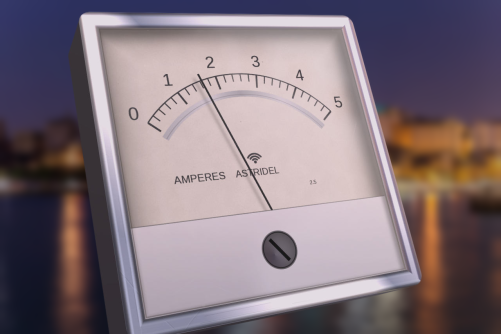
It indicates 1.6; A
